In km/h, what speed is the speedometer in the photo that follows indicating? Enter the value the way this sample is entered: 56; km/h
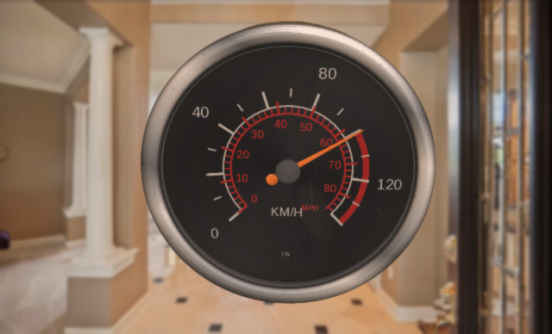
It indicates 100; km/h
